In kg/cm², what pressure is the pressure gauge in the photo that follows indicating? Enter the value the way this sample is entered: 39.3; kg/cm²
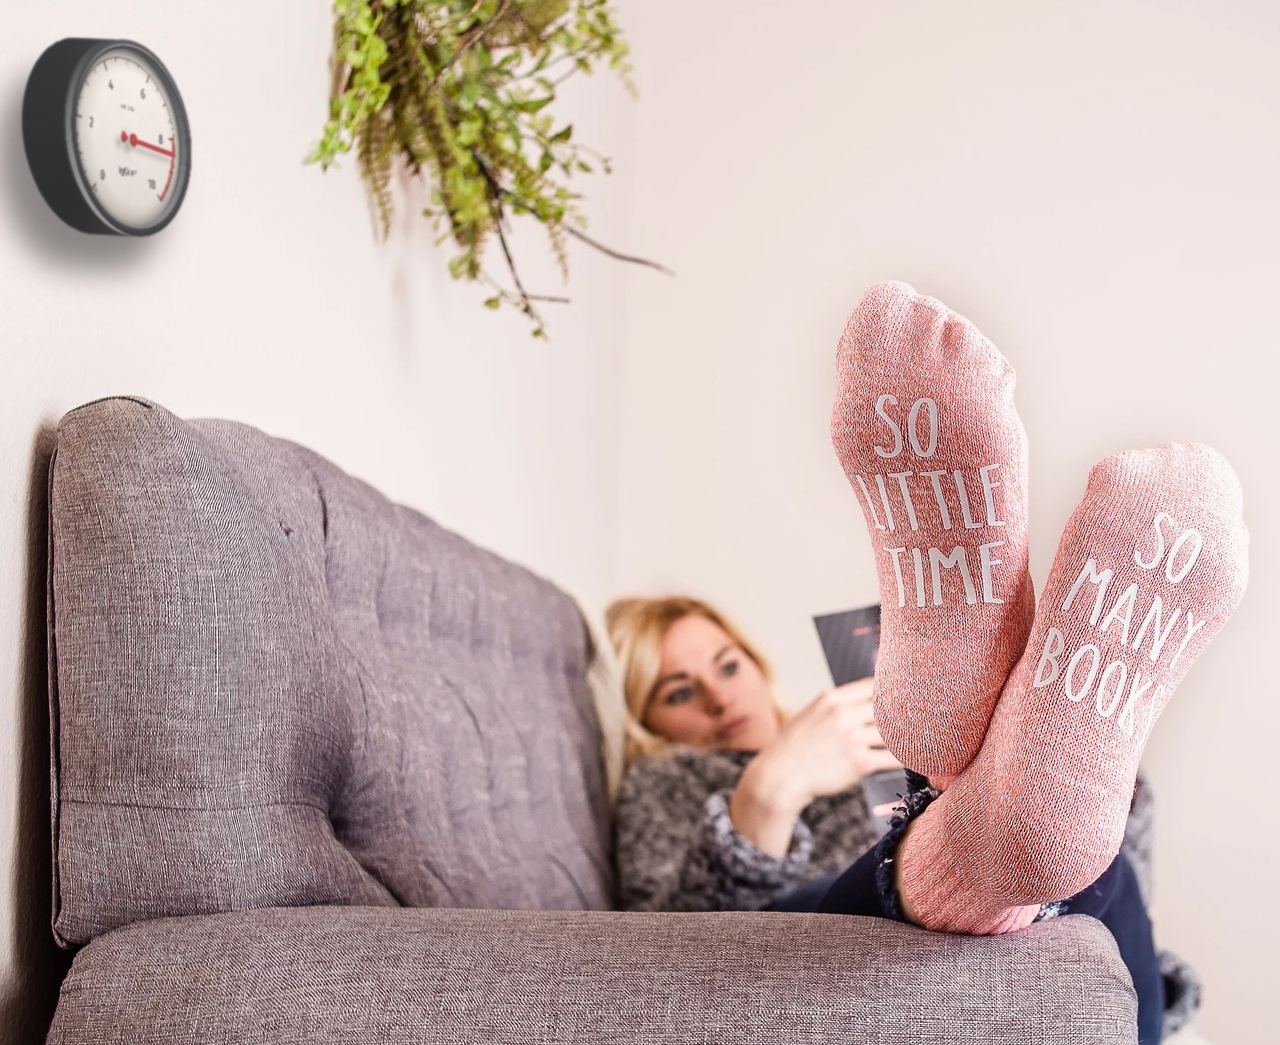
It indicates 8.5; kg/cm²
